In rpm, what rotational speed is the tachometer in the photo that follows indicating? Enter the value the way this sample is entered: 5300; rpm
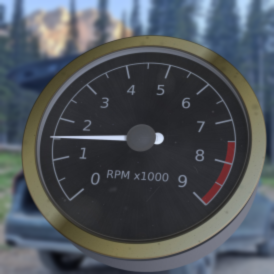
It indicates 1500; rpm
